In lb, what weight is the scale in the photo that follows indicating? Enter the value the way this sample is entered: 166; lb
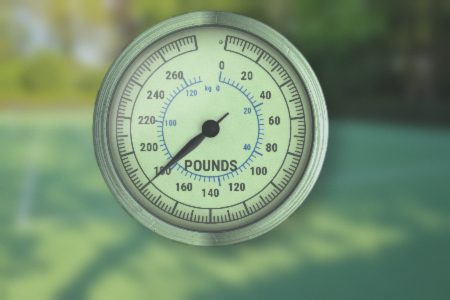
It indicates 180; lb
